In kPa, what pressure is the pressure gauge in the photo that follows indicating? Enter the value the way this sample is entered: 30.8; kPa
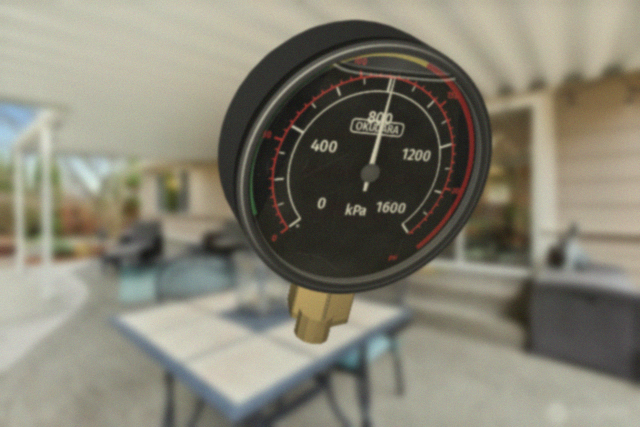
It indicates 800; kPa
